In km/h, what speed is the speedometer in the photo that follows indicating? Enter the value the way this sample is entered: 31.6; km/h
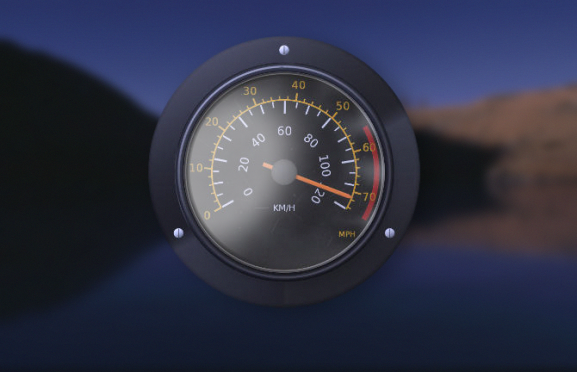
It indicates 115; km/h
